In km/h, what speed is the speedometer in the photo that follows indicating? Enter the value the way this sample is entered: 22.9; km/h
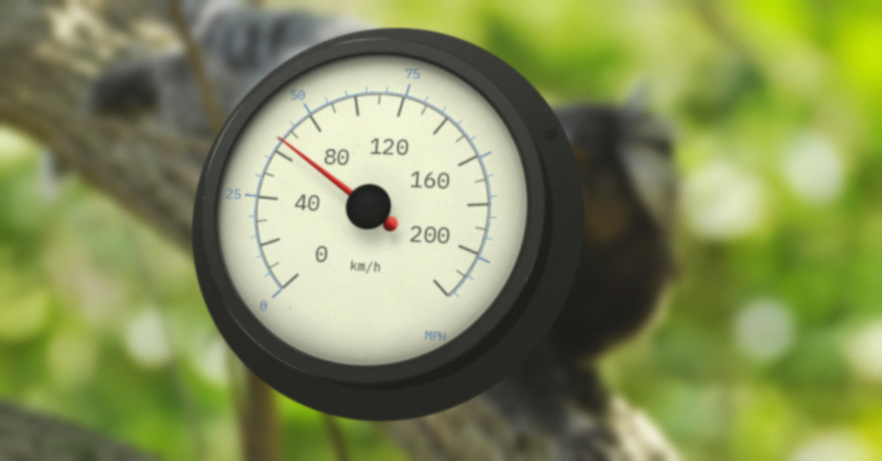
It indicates 65; km/h
